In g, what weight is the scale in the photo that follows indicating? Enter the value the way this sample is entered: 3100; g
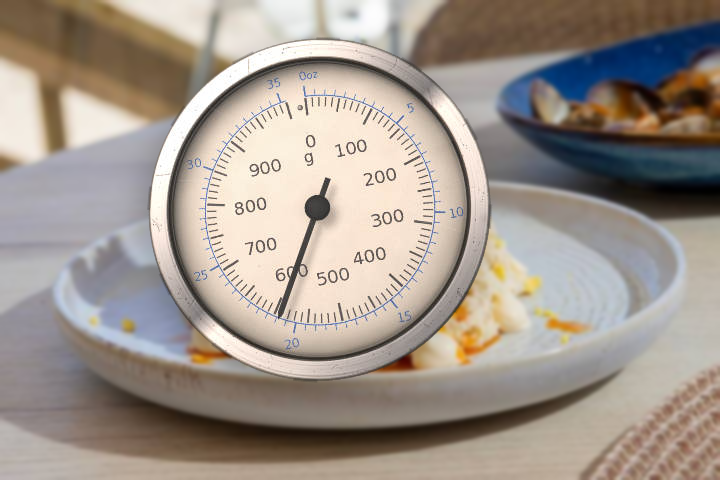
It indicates 590; g
